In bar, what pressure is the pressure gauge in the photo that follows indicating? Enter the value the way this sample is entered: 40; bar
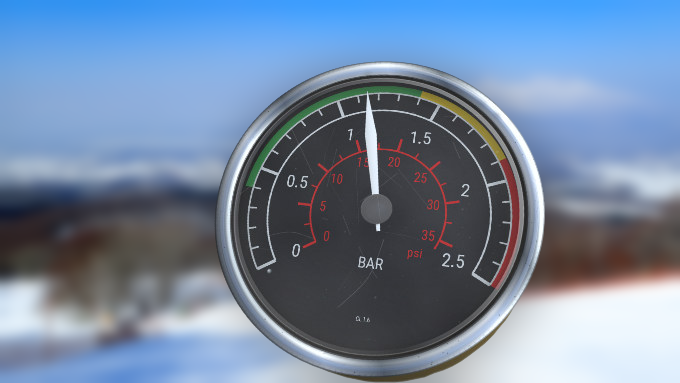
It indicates 1.15; bar
